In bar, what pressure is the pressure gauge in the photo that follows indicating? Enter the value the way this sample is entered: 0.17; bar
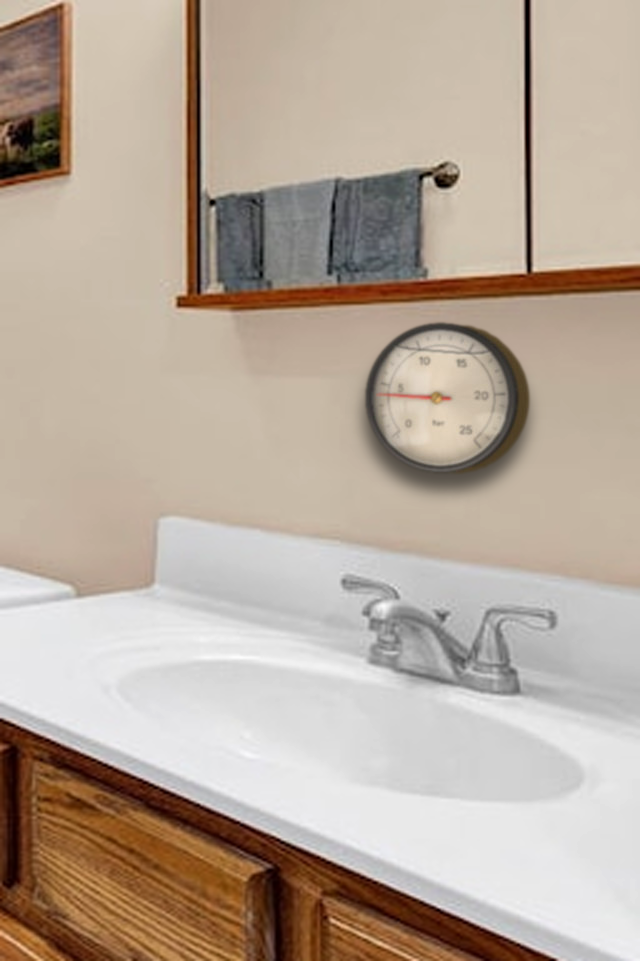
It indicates 4; bar
